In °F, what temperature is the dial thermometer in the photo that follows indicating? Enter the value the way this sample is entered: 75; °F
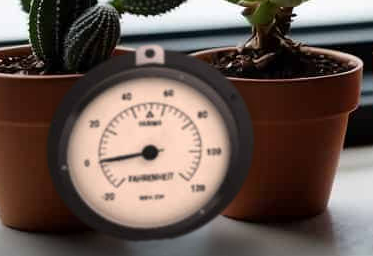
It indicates 0; °F
